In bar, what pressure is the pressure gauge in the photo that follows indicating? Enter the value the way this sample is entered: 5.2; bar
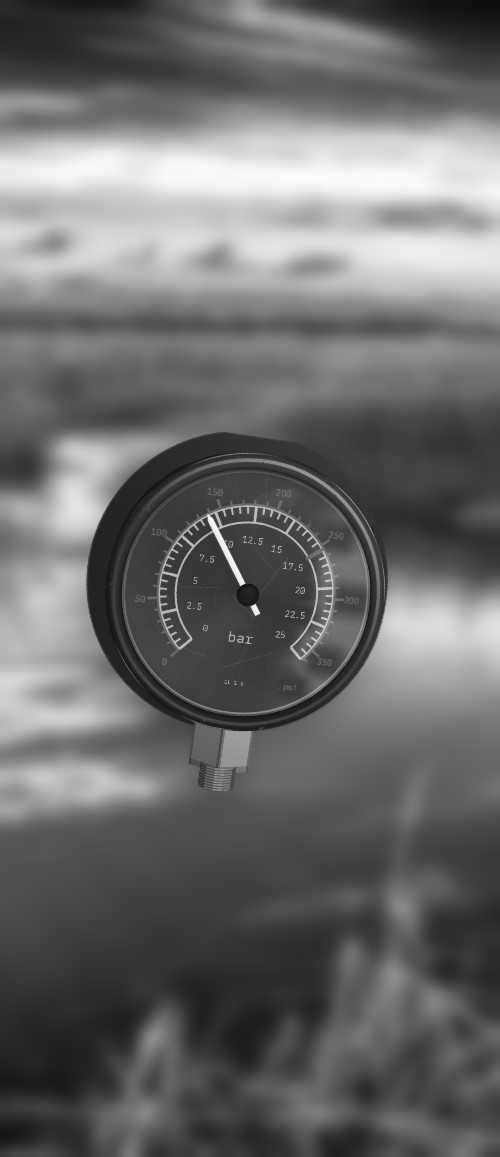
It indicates 9.5; bar
